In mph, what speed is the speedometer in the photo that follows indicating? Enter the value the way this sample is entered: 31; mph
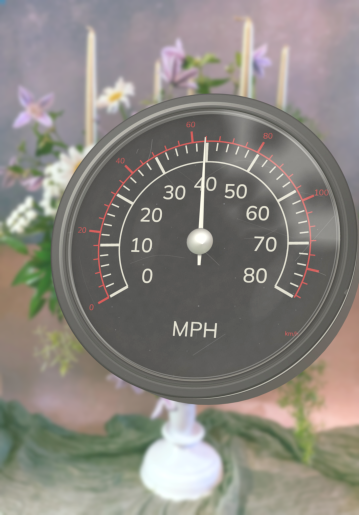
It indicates 40; mph
